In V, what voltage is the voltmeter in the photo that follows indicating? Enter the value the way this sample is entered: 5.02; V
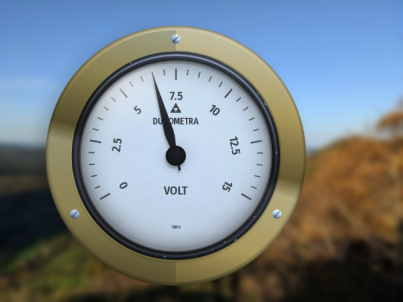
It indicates 6.5; V
